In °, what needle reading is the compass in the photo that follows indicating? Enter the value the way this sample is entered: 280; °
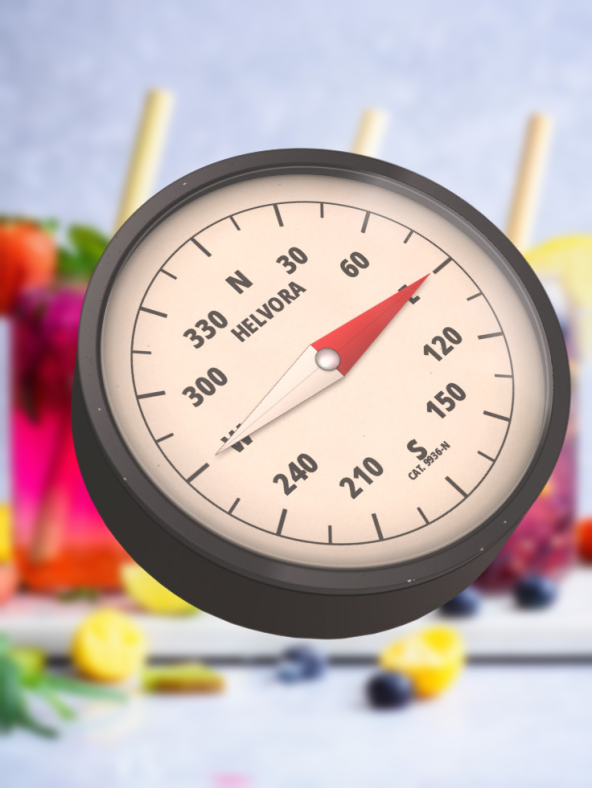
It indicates 90; °
